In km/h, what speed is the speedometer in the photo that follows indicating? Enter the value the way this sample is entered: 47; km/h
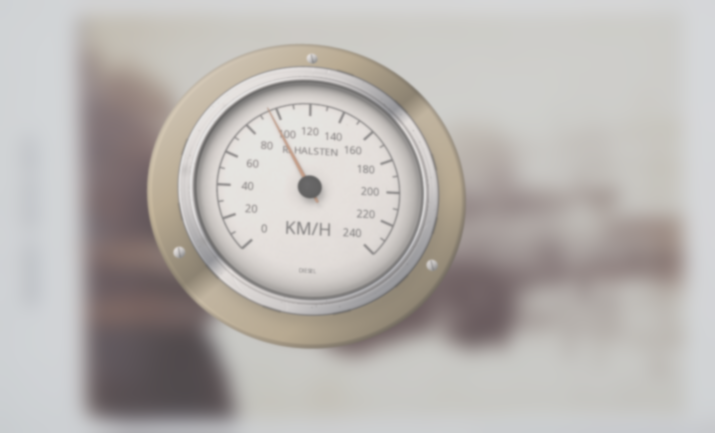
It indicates 95; km/h
